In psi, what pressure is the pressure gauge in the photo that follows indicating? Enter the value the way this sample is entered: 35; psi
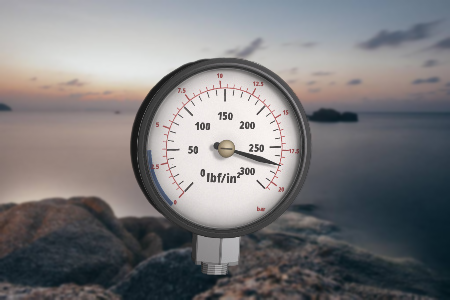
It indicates 270; psi
